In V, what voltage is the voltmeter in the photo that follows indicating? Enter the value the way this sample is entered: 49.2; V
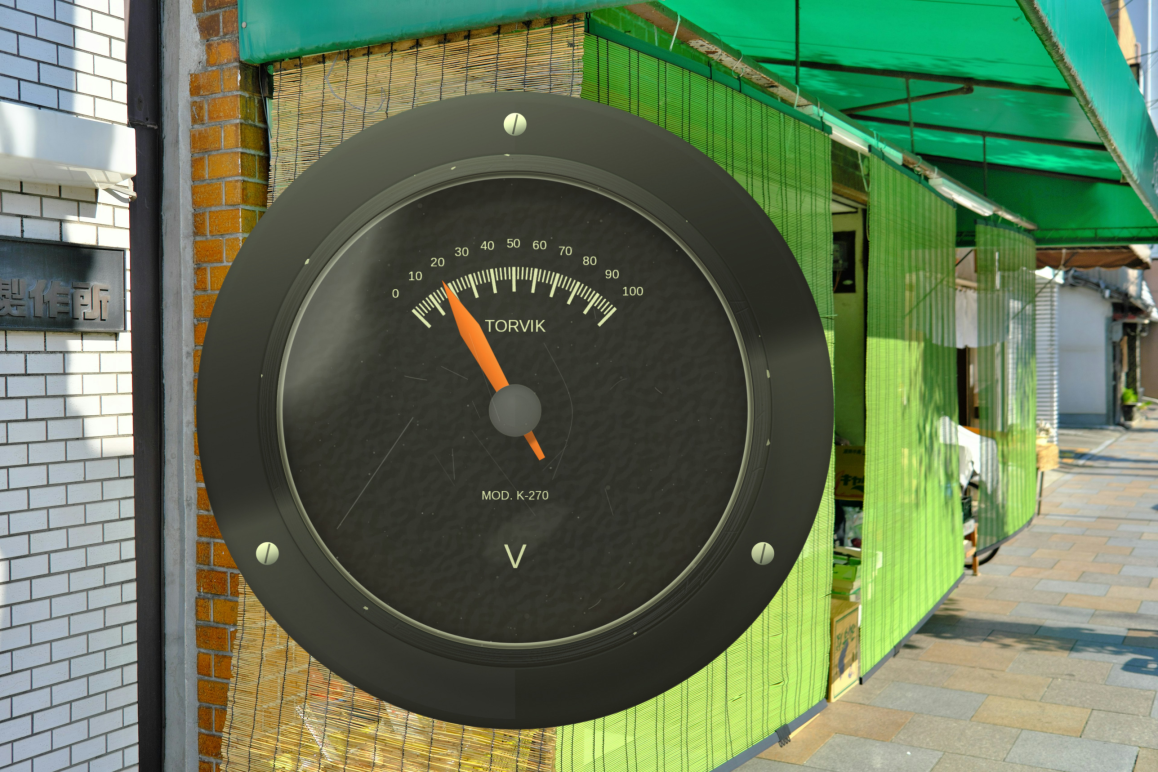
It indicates 18; V
